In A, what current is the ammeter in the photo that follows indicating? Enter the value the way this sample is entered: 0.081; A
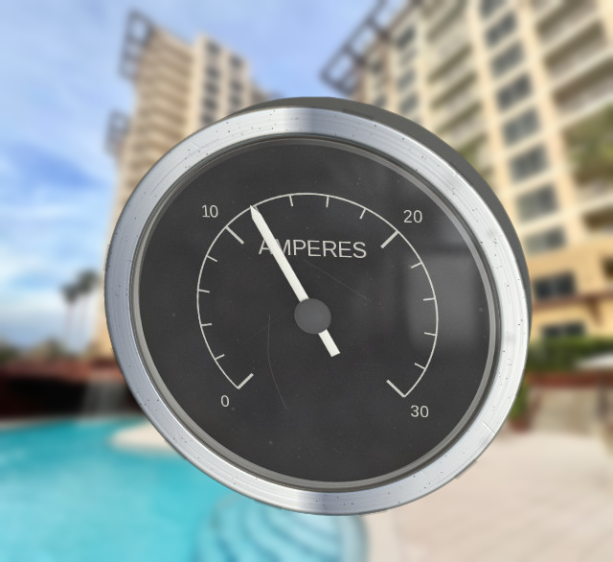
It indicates 12; A
